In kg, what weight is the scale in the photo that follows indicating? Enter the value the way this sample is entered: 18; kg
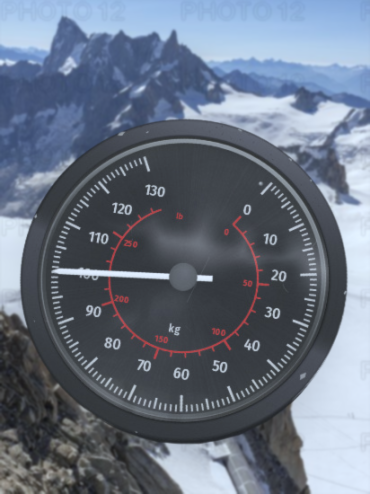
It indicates 100; kg
